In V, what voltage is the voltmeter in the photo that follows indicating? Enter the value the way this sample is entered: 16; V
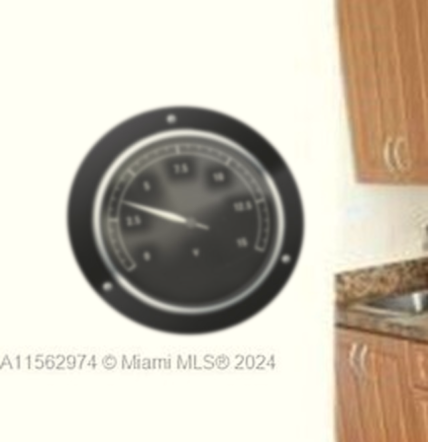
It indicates 3.5; V
